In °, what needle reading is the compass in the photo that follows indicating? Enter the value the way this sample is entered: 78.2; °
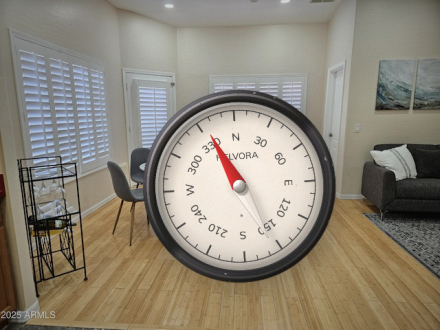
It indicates 335; °
